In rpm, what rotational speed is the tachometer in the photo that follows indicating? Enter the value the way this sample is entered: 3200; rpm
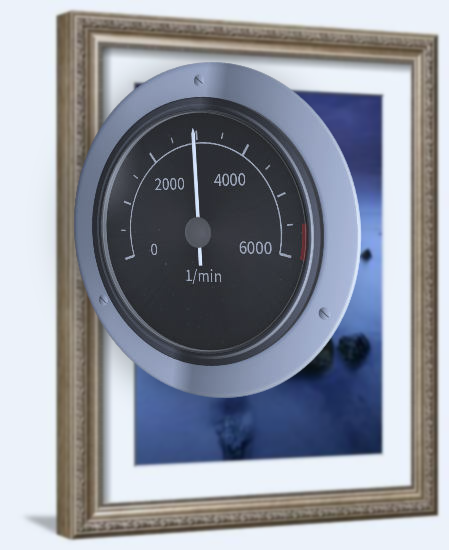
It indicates 3000; rpm
